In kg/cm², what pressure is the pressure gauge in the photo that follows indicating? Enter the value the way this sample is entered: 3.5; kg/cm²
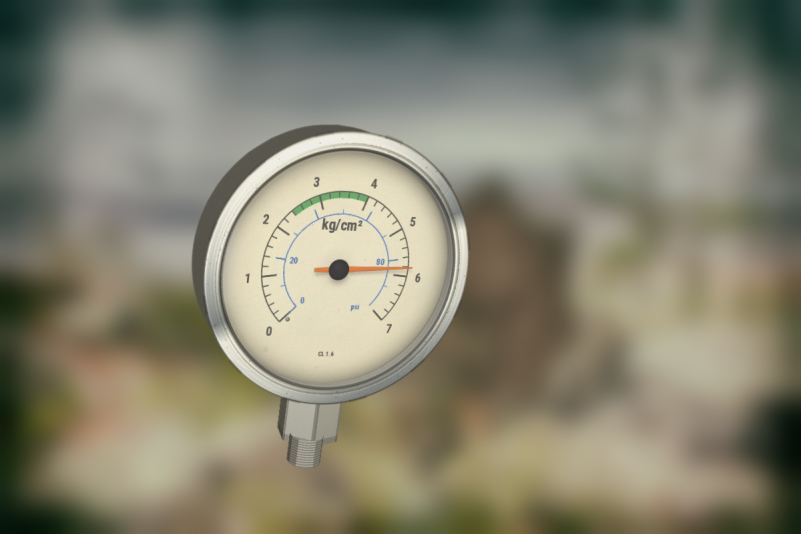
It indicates 5.8; kg/cm²
